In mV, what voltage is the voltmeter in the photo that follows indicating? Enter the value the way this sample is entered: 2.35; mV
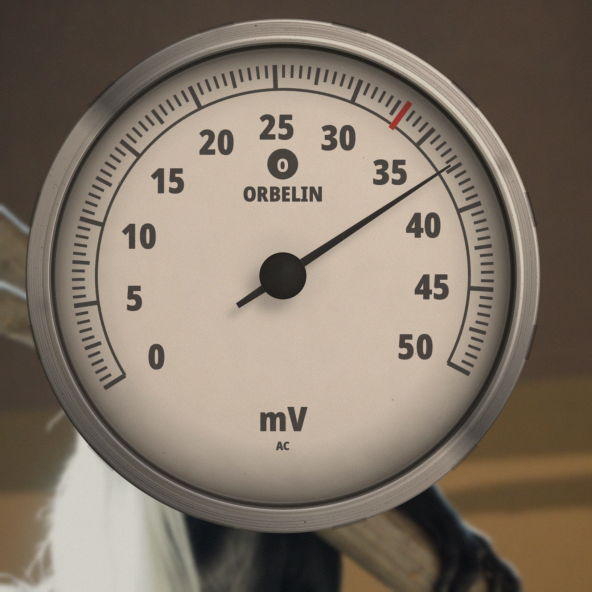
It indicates 37.25; mV
